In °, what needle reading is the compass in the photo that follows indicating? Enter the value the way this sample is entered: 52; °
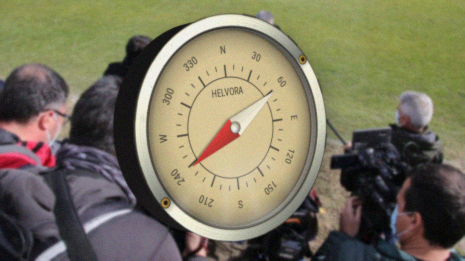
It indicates 240; °
